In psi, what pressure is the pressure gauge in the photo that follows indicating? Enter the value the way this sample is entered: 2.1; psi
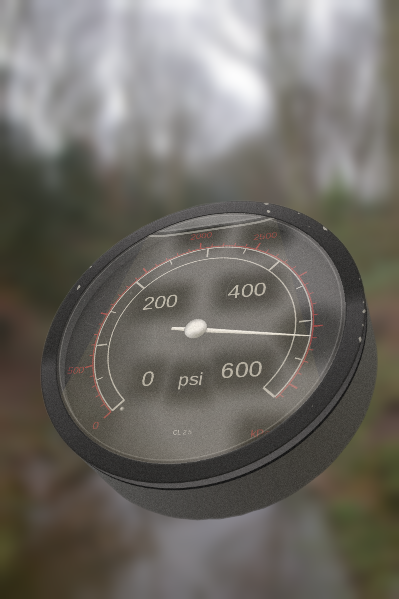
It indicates 525; psi
